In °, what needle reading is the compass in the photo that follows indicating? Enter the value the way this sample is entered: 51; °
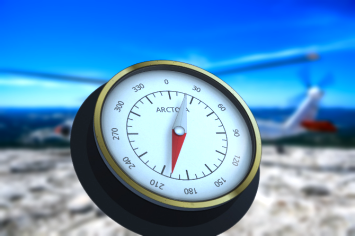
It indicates 200; °
